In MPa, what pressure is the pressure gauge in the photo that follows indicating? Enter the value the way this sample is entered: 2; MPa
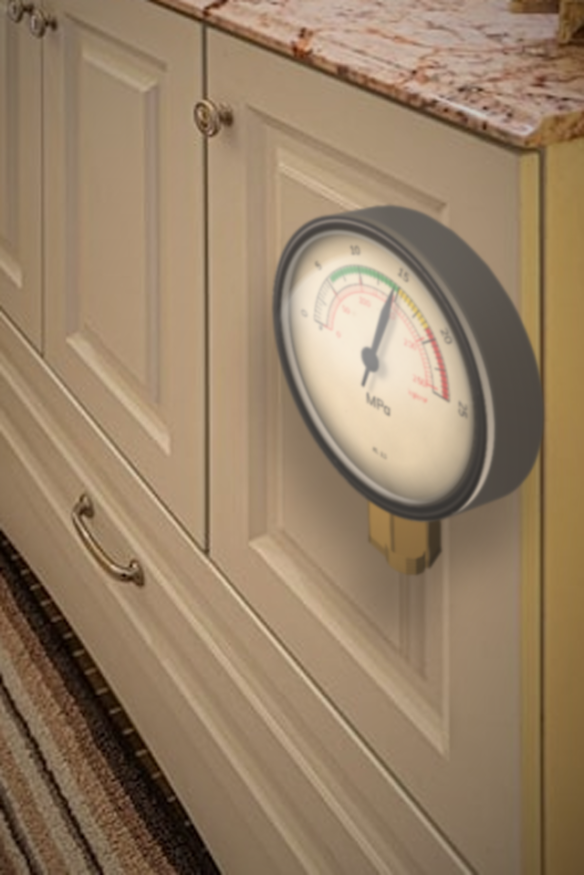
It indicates 15; MPa
